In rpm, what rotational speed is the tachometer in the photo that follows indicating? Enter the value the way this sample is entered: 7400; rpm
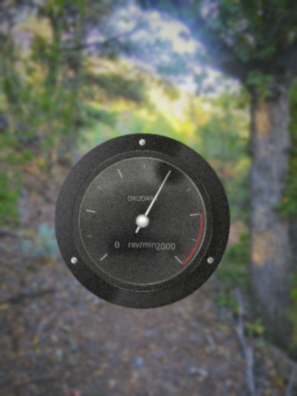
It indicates 1200; rpm
